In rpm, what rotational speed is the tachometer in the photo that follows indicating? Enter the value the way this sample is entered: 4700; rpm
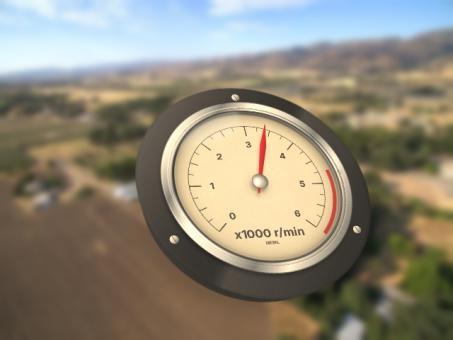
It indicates 3375; rpm
